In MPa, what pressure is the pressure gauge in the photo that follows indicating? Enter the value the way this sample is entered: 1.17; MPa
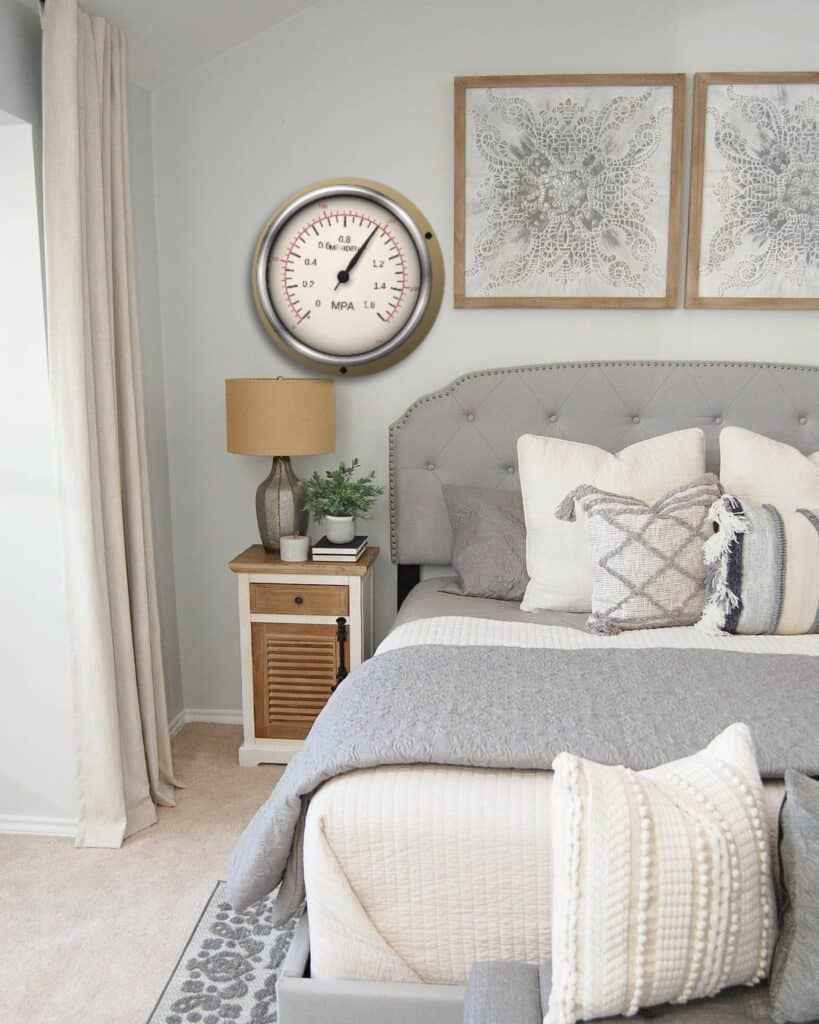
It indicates 1; MPa
